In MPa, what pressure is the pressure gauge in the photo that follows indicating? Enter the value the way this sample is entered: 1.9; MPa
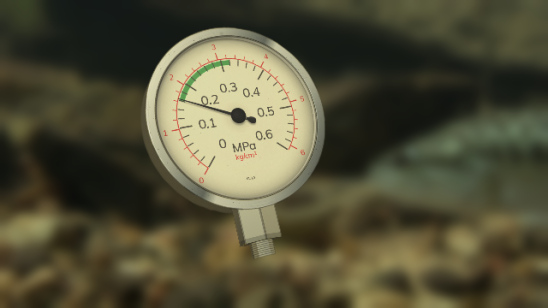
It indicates 0.16; MPa
